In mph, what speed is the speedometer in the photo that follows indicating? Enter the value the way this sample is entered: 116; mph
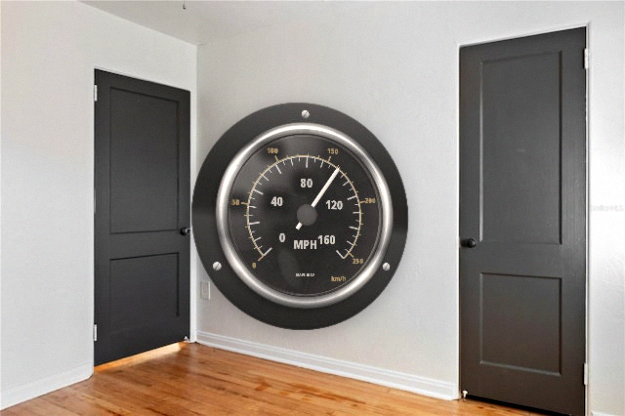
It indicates 100; mph
